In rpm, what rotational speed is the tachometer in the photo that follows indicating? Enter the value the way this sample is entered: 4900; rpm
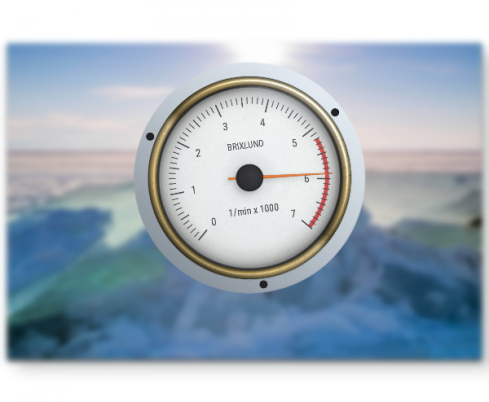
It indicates 5900; rpm
